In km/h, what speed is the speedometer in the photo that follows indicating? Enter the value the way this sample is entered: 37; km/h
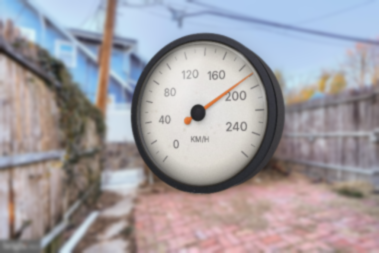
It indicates 190; km/h
